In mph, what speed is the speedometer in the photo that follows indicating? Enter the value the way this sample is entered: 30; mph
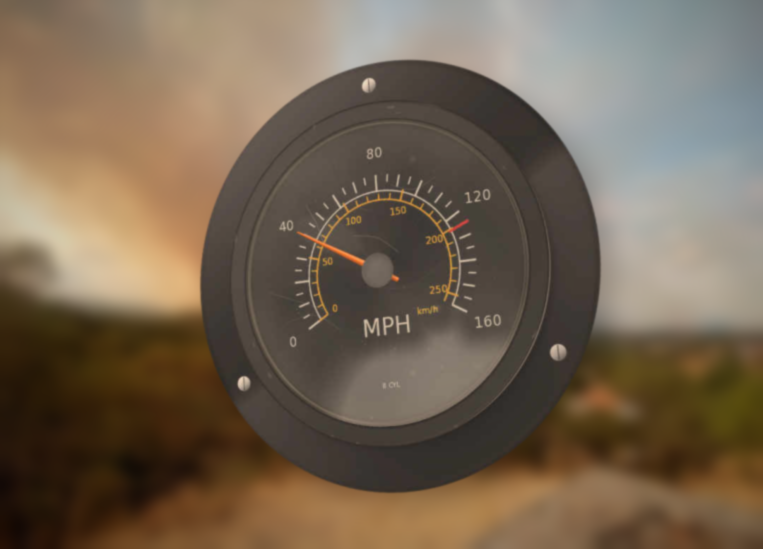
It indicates 40; mph
